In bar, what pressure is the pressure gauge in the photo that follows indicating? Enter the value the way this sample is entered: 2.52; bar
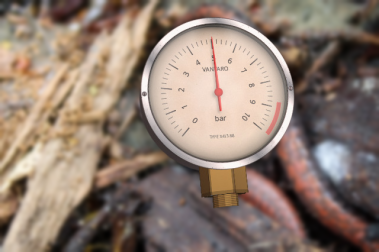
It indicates 5; bar
